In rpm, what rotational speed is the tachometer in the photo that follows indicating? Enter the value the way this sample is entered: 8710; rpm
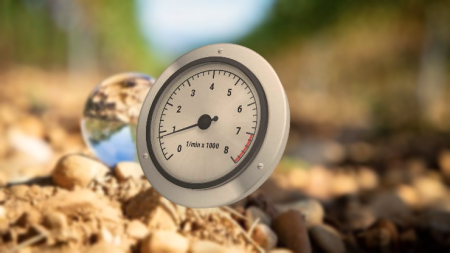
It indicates 800; rpm
